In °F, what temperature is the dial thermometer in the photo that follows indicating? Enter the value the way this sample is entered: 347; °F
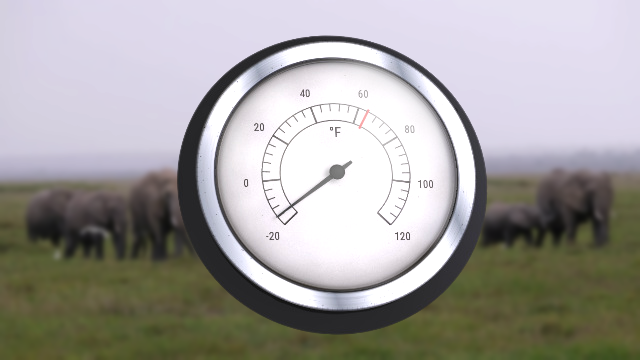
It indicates -16; °F
